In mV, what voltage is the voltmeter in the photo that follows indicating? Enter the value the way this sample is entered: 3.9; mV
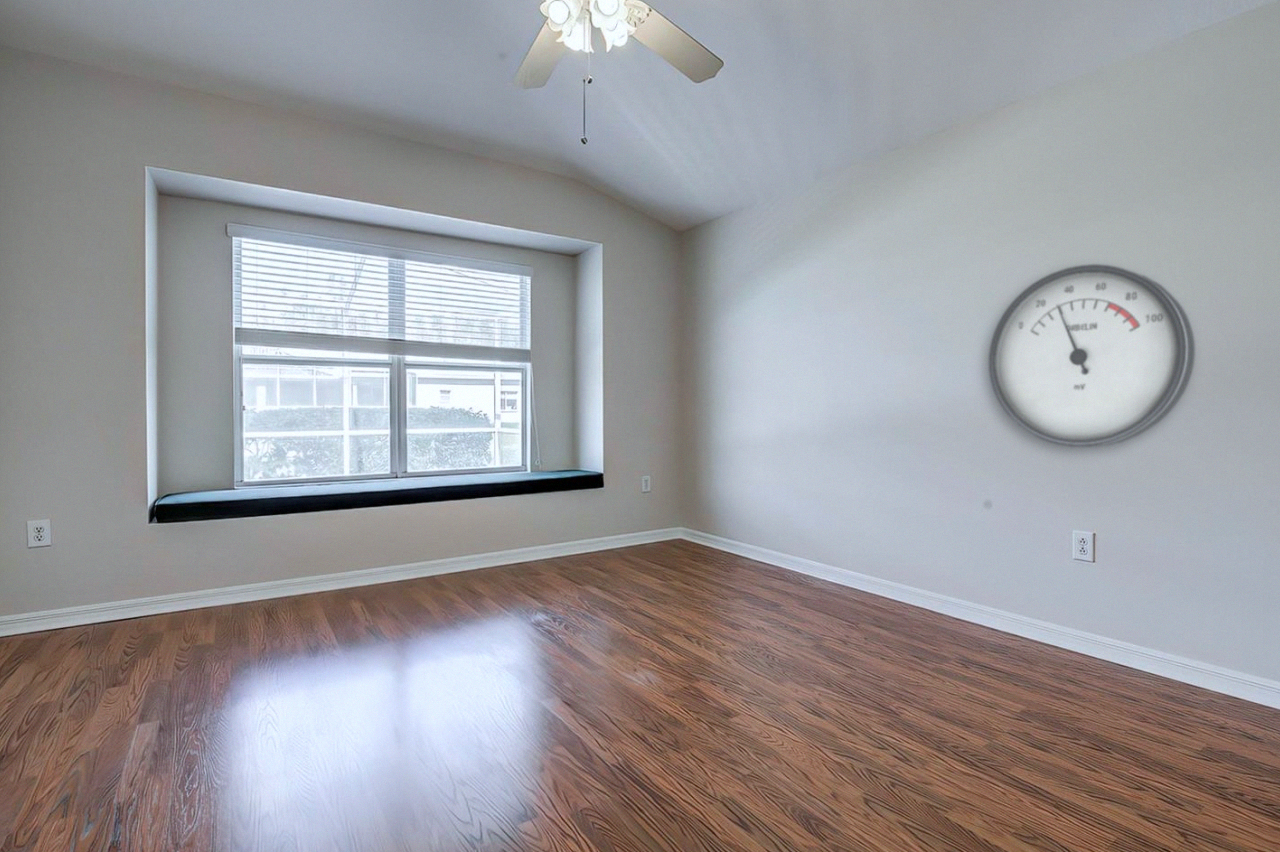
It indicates 30; mV
